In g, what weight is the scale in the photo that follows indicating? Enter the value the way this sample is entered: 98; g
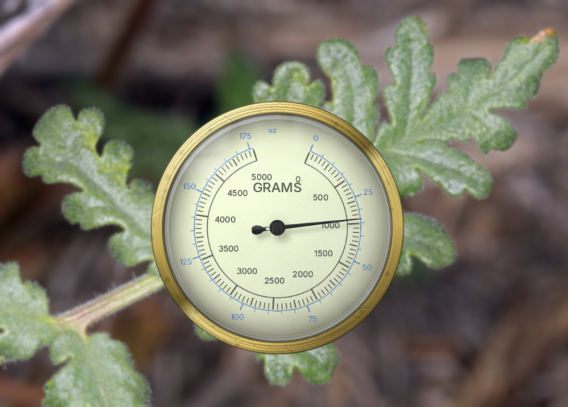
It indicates 950; g
